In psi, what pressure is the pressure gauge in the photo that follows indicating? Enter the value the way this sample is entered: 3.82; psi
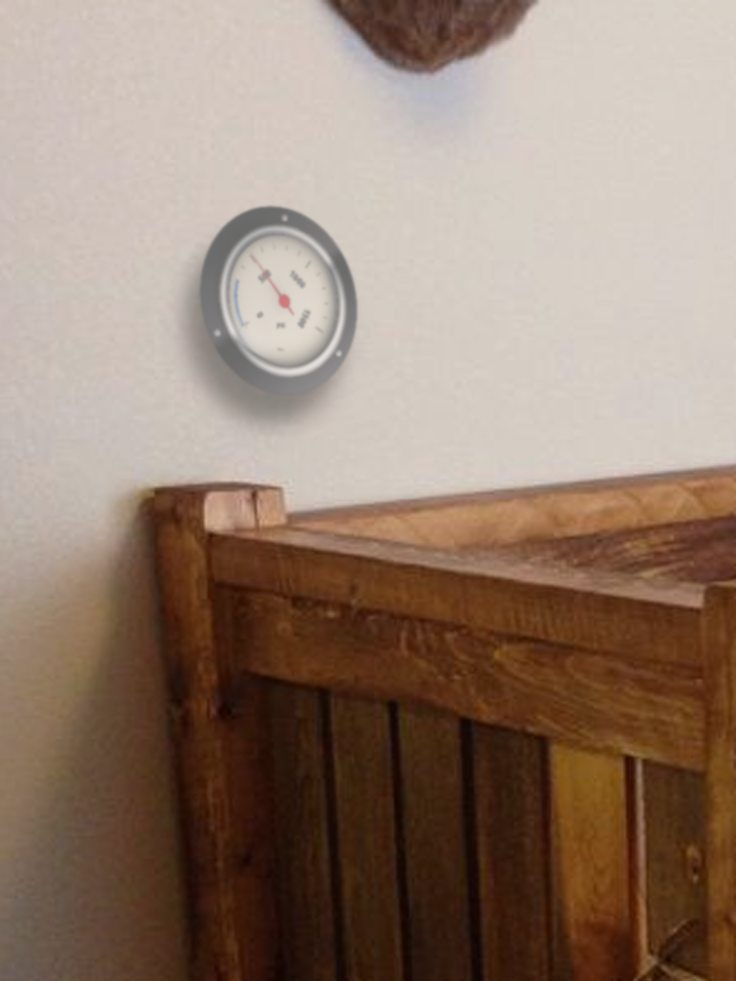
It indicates 500; psi
